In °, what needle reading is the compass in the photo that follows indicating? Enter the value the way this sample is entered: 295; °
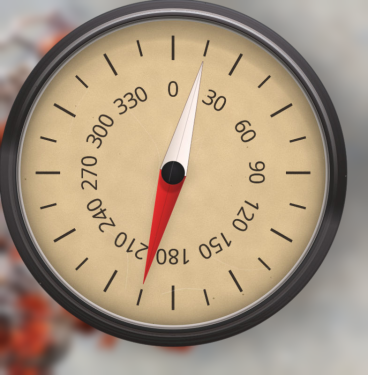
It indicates 195; °
